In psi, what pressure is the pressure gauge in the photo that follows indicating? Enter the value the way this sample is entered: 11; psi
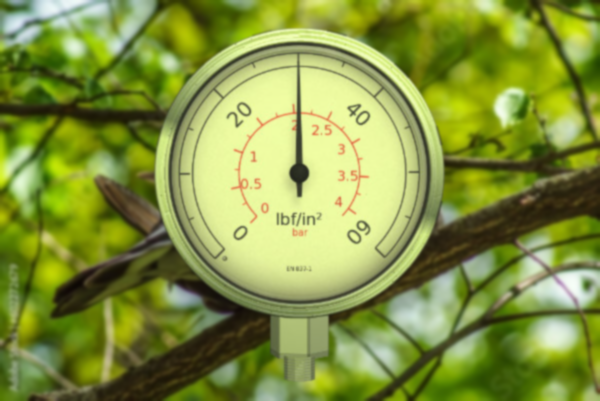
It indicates 30; psi
